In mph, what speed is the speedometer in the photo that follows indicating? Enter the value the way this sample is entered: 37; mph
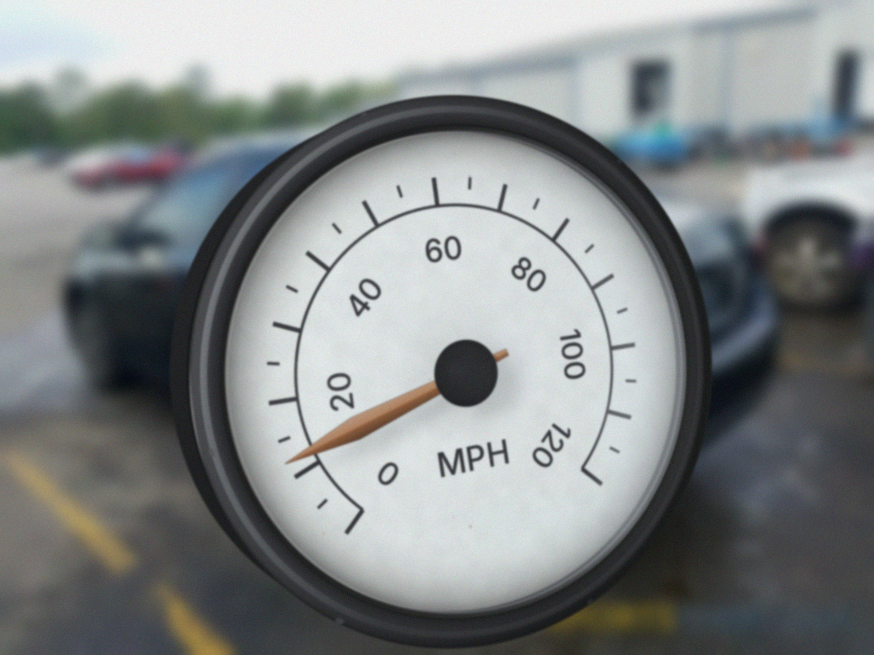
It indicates 12.5; mph
